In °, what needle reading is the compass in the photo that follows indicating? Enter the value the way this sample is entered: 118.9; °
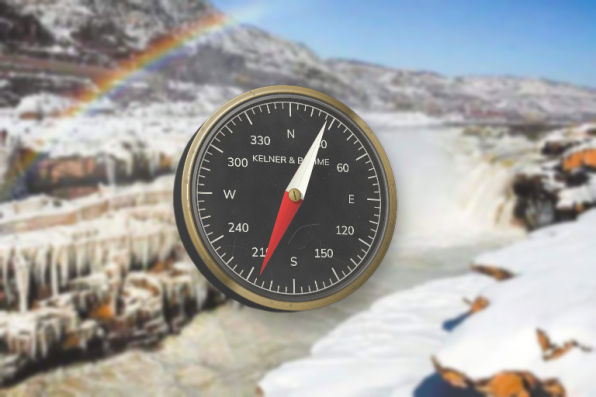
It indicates 205; °
